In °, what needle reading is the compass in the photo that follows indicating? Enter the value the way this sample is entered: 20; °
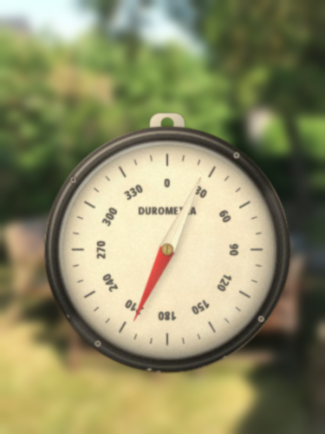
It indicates 205; °
